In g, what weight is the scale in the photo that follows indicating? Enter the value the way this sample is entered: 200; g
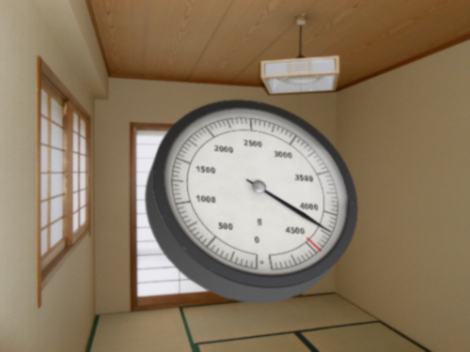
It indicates 4250; g
